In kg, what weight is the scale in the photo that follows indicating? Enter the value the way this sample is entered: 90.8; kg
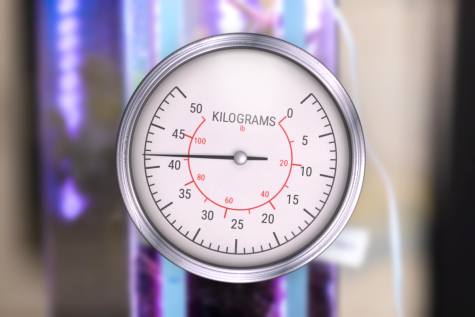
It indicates 41.5; kg
